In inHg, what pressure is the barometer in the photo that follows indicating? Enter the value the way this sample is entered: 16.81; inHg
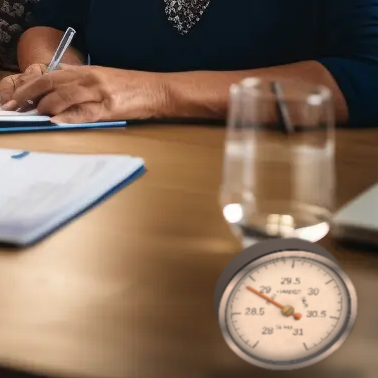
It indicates 28.9; inHg
